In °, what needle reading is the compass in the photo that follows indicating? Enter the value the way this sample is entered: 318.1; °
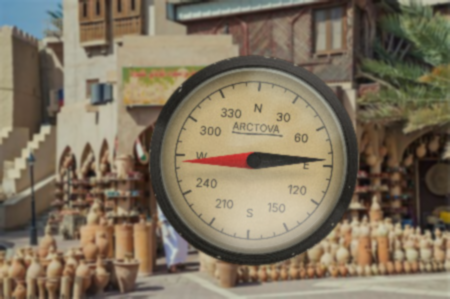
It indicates 265; °
